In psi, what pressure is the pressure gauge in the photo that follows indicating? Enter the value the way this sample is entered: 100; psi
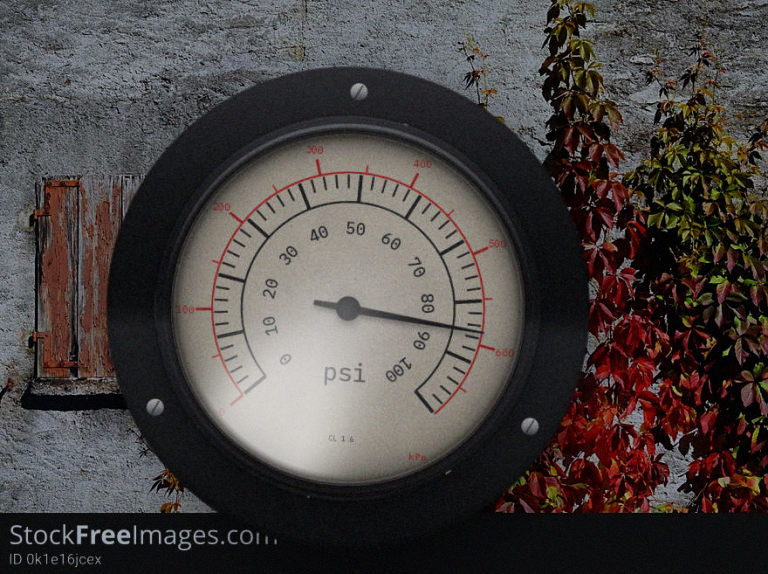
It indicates 85; psi
